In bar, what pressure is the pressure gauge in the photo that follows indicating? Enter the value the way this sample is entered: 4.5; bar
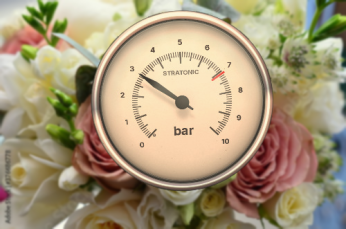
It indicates 3; bar
